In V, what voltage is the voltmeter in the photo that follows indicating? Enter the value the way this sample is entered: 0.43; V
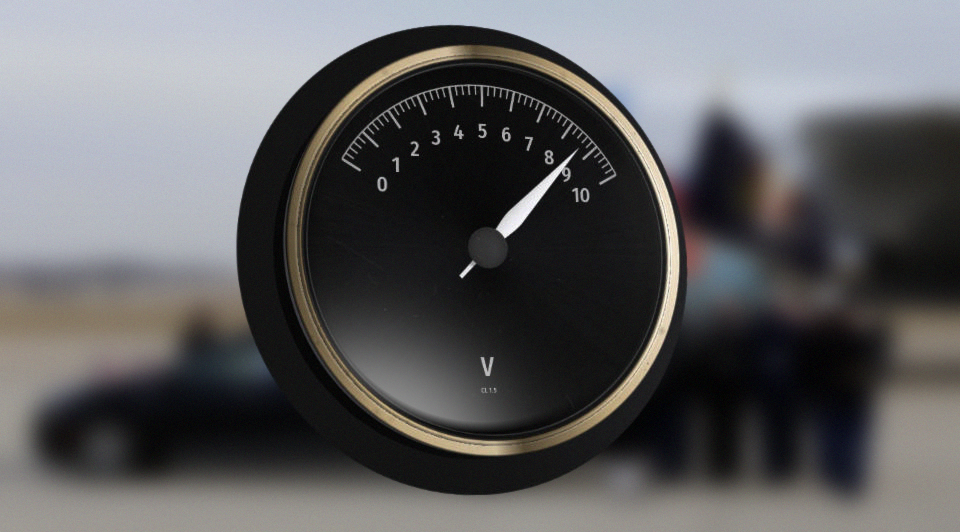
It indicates 8.6; V
